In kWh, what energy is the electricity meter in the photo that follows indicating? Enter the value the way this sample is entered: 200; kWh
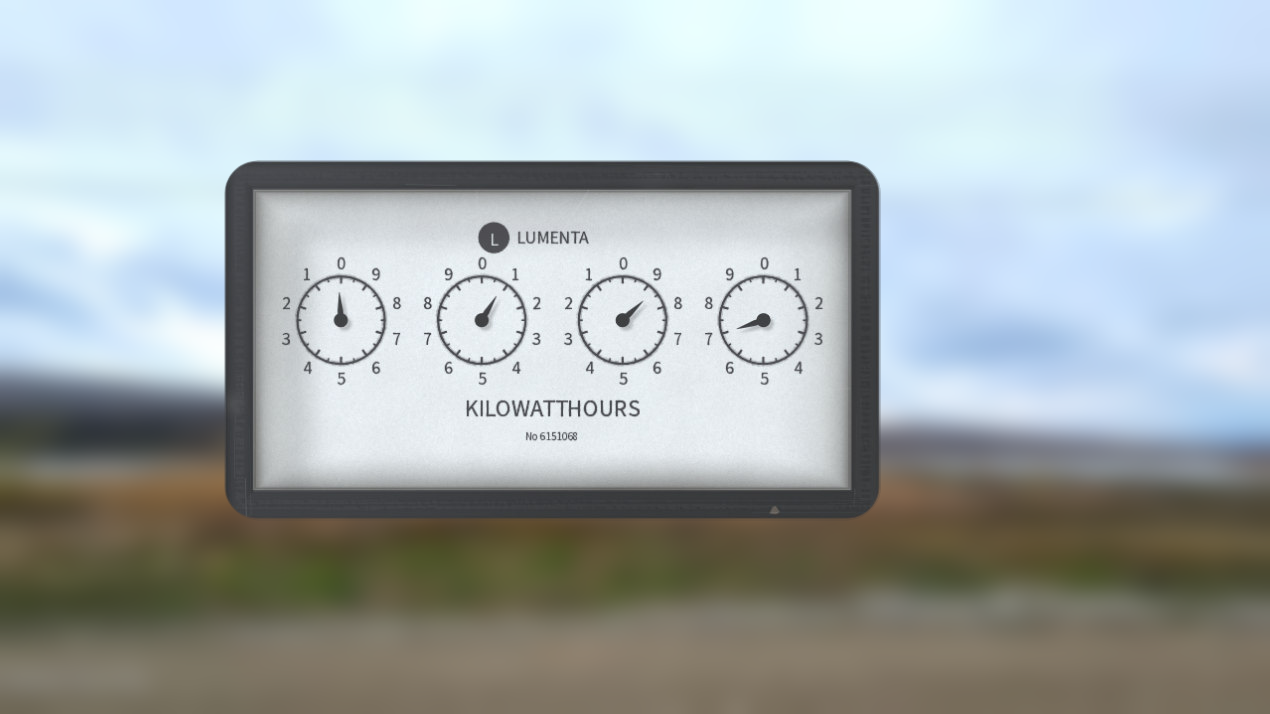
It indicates 87; kWh
